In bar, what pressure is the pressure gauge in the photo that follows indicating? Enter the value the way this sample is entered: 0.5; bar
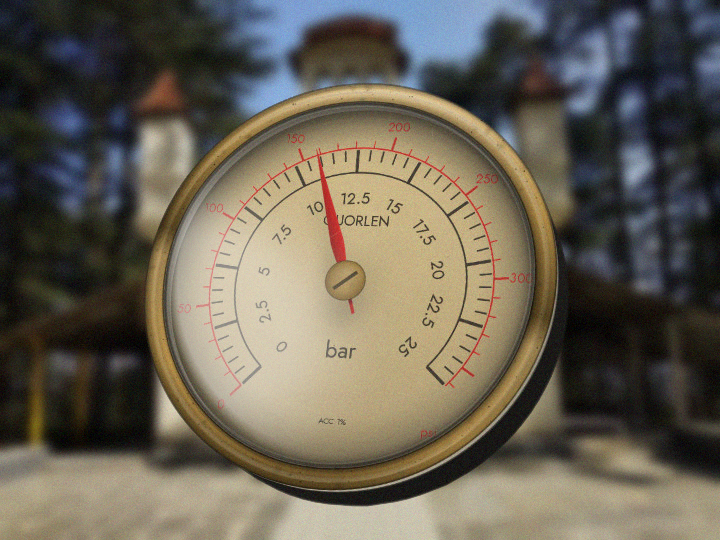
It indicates 11; bar
